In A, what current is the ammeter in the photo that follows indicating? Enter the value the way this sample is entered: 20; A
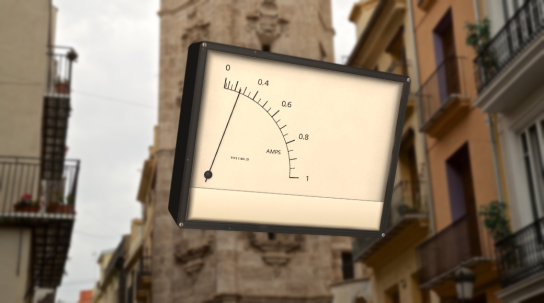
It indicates 0.25; A
